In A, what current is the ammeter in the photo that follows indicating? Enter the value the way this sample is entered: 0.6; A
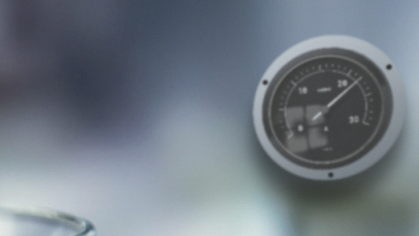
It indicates 22; A
